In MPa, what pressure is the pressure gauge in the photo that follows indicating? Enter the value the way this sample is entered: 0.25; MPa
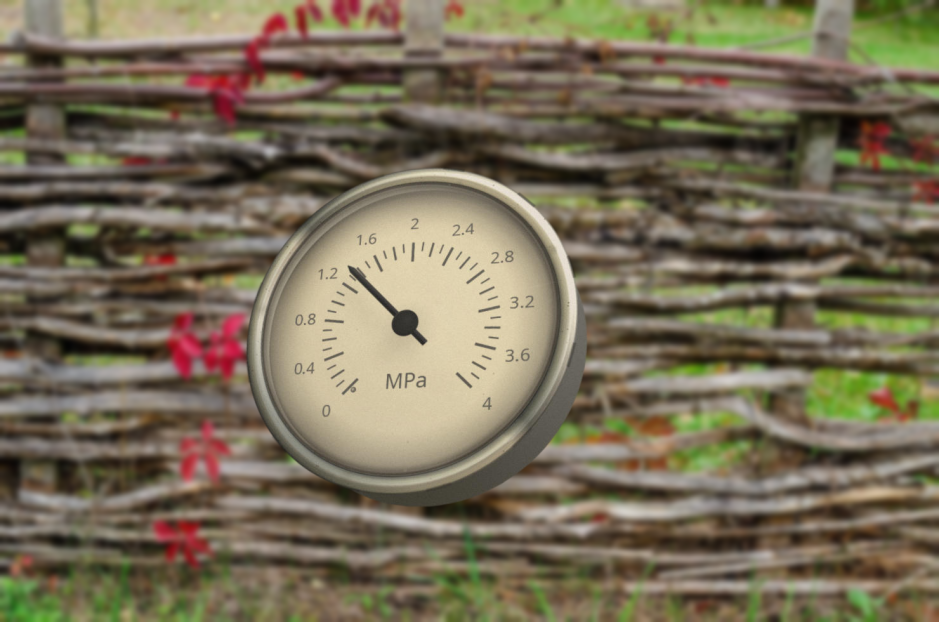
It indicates 1.35; MPa
